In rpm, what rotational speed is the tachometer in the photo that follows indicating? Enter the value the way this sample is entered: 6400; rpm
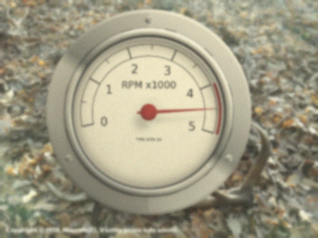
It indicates 4500; rpm
